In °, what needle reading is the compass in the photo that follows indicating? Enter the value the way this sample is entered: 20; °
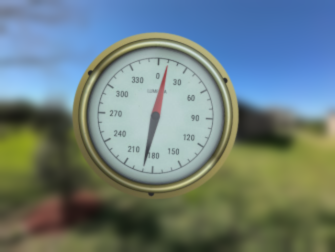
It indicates 10; °
